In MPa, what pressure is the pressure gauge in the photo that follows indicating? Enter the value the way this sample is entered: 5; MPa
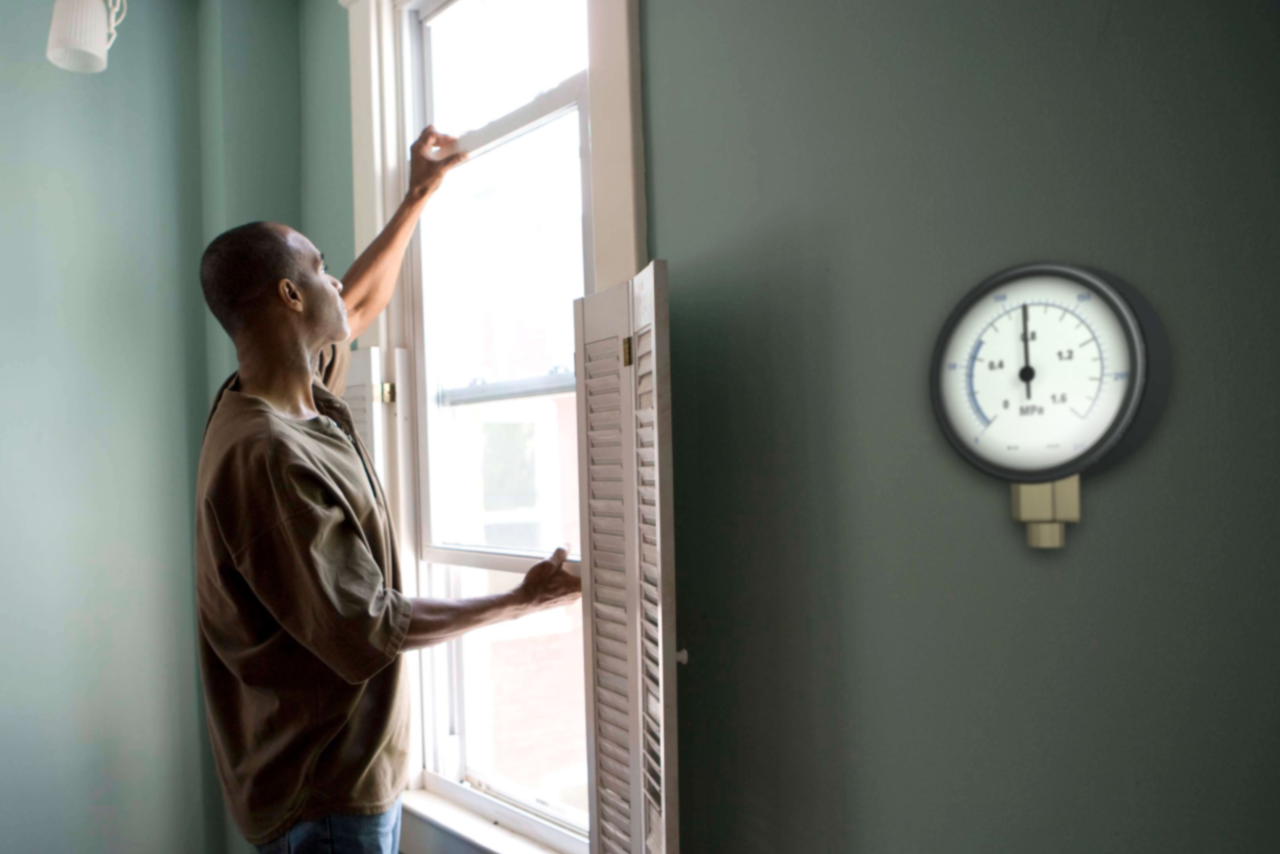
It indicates 0.8; MPa
